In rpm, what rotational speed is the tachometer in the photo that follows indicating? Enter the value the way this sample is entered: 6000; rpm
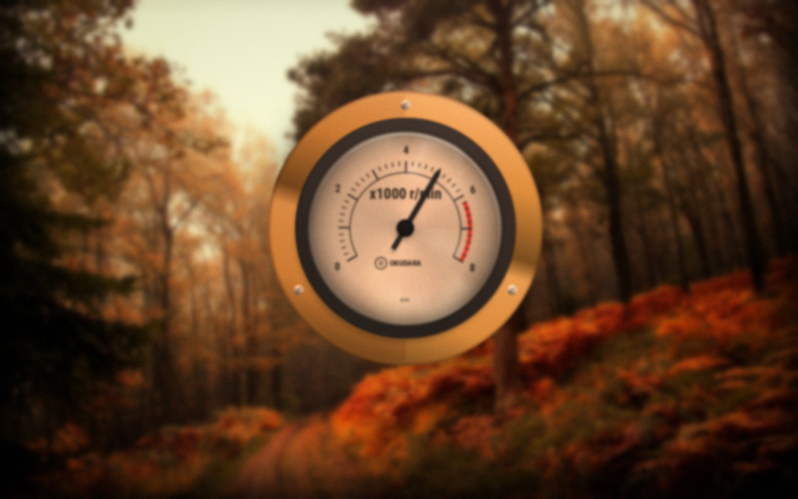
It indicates 5000; rpm
